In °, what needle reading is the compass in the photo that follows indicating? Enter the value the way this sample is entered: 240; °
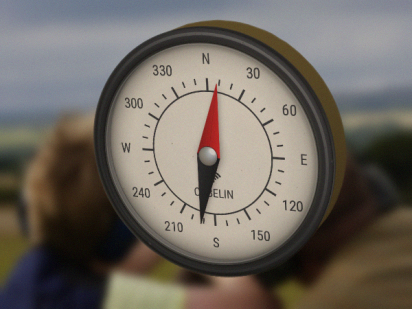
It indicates 10; °
